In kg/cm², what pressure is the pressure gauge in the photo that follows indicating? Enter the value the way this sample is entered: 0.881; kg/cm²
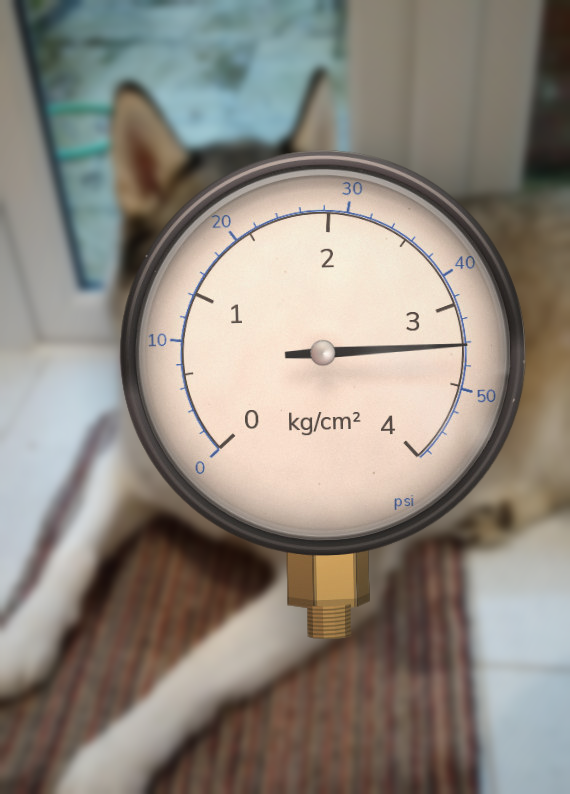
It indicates 3.25; kg/cm²
